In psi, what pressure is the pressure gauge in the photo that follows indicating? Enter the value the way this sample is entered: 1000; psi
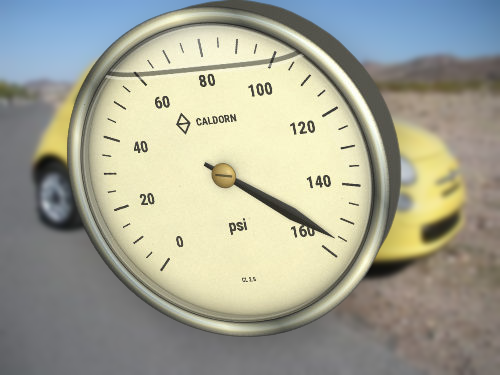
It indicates 155; psi
